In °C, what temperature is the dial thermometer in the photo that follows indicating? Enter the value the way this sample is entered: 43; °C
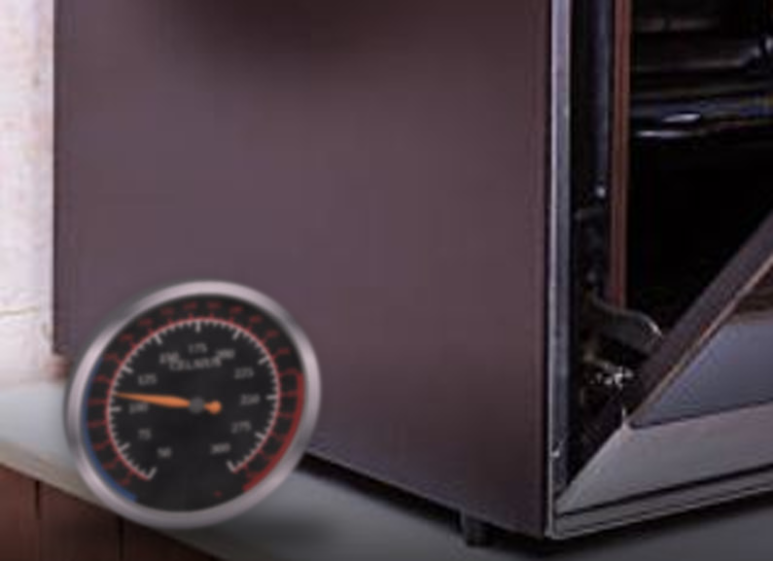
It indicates 110; °C
